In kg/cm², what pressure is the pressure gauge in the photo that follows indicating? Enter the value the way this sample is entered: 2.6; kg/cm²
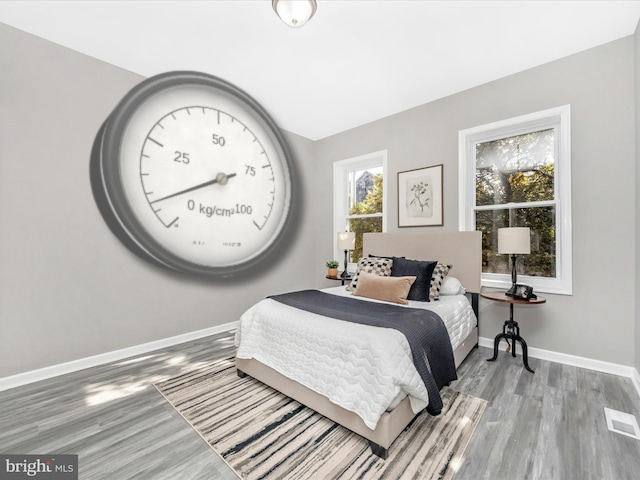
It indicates 7.5; kg/cm²
